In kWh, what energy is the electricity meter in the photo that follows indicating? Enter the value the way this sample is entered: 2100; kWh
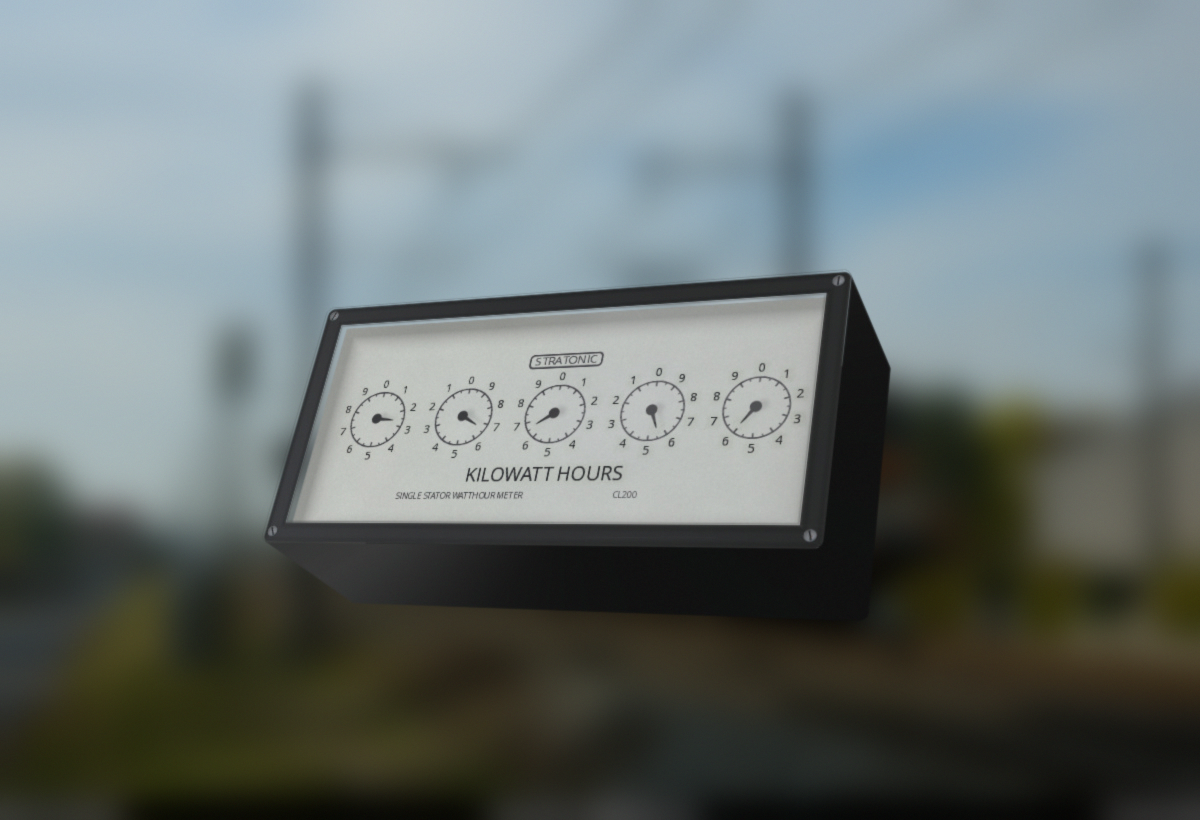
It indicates 26656; kWh
